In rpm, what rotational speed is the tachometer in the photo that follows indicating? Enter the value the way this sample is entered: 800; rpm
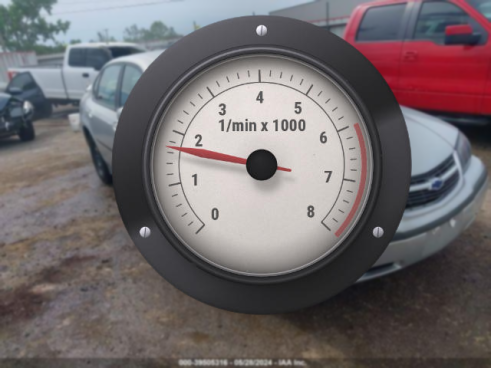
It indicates 1700; rpm
